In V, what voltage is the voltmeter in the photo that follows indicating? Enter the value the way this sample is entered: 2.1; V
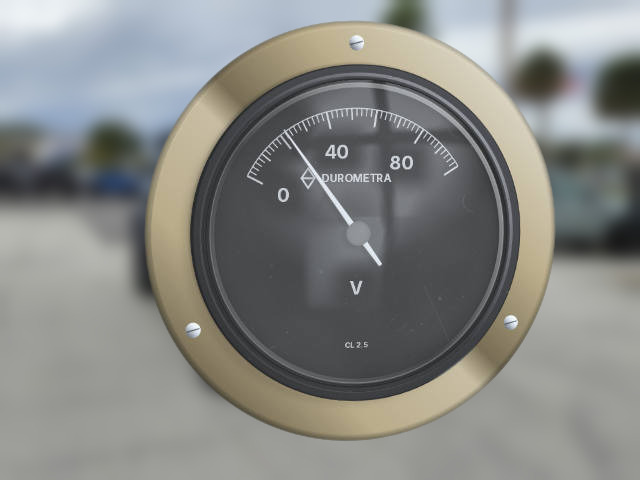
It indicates 22; V
